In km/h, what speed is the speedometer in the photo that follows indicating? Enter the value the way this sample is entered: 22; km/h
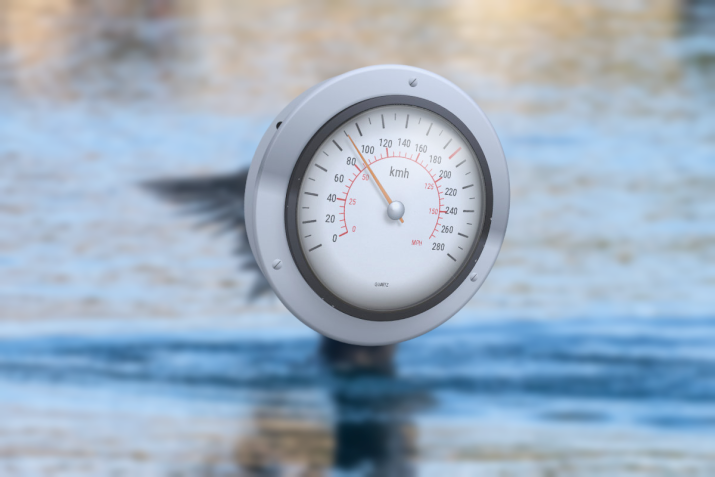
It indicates 90; km/h
